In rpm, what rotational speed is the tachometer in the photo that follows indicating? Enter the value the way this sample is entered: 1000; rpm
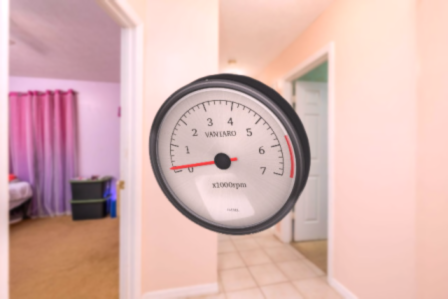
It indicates 200; rpm
